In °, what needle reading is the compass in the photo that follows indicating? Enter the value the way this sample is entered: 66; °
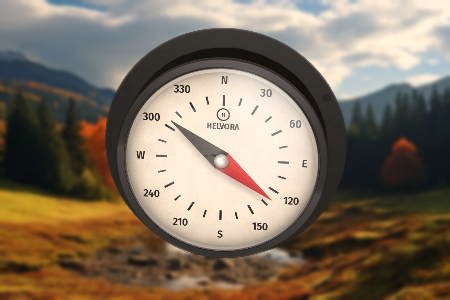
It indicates 127.5; °
